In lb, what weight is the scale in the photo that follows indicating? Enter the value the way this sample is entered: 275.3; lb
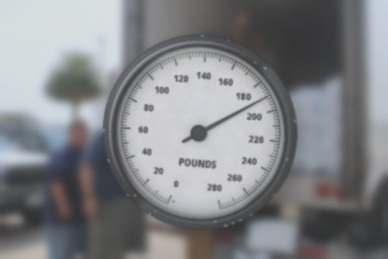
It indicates 190; lb
